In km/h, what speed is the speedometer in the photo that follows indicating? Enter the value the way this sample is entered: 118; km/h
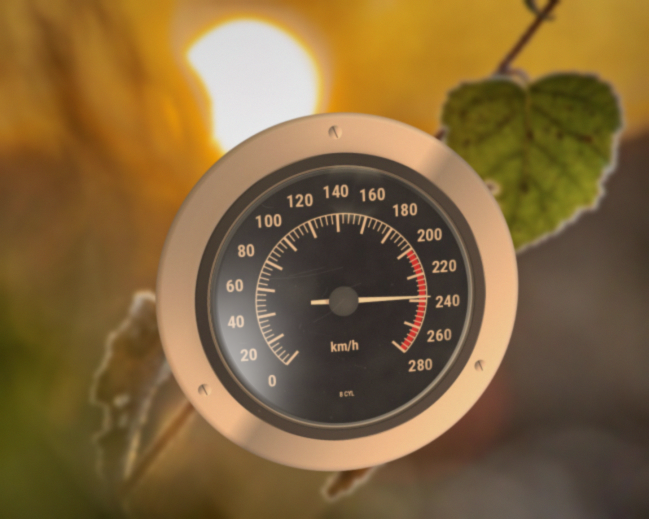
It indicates 236; km/h
